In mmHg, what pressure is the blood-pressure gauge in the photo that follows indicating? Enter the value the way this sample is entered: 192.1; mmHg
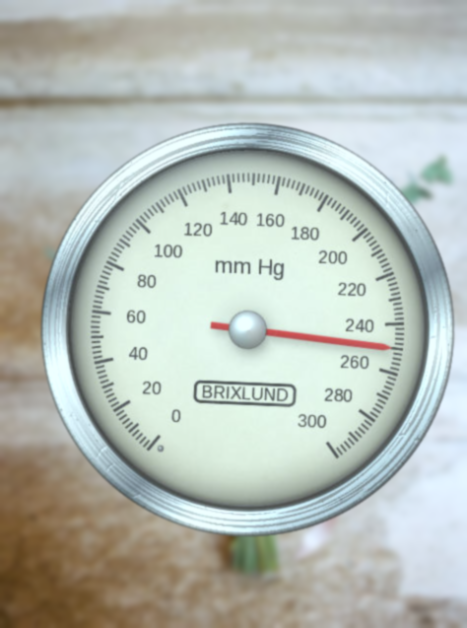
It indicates 250; mmHg
